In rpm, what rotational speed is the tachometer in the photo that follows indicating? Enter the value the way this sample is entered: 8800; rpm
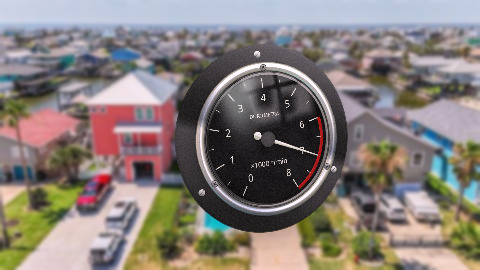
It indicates 7000; rpm
